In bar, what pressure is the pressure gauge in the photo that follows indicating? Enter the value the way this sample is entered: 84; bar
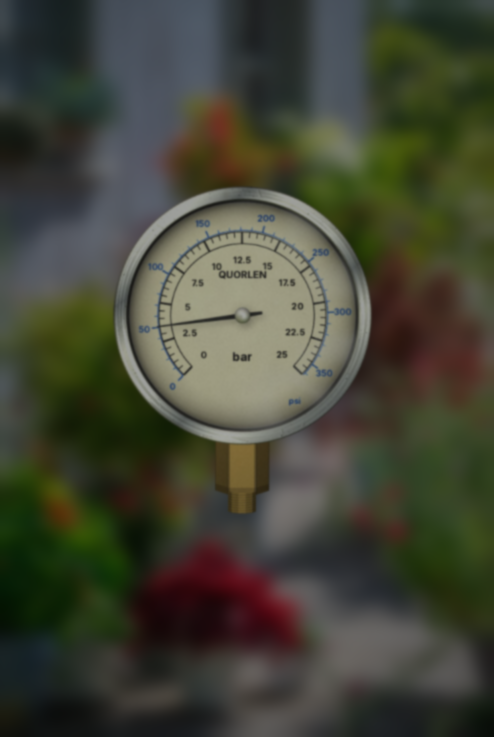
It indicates 3.5; bar
